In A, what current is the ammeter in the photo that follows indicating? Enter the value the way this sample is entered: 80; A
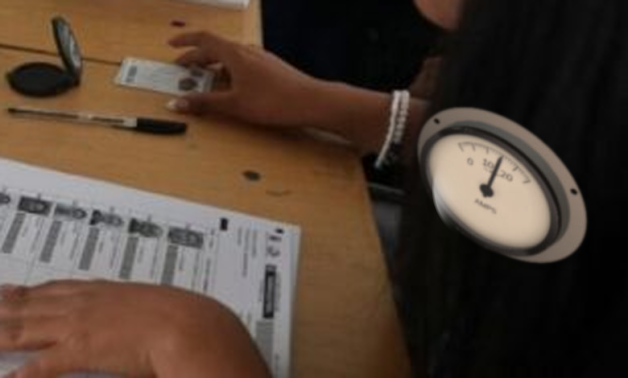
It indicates 15; A
